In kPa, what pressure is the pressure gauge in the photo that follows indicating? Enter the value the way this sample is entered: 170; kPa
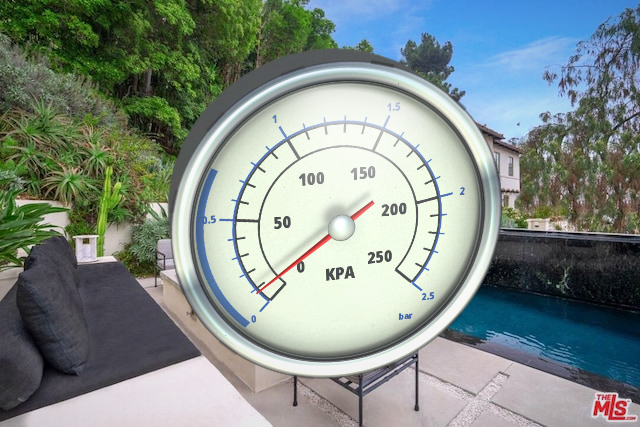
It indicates 10; kPa
